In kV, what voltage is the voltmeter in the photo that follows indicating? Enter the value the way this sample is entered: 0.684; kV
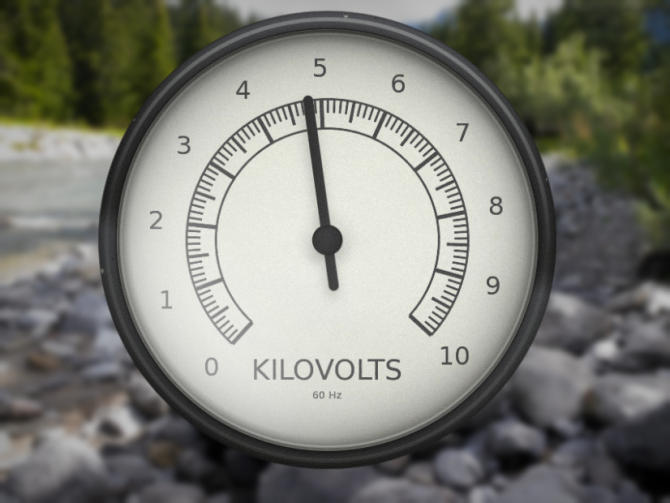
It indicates 4.8; kV
